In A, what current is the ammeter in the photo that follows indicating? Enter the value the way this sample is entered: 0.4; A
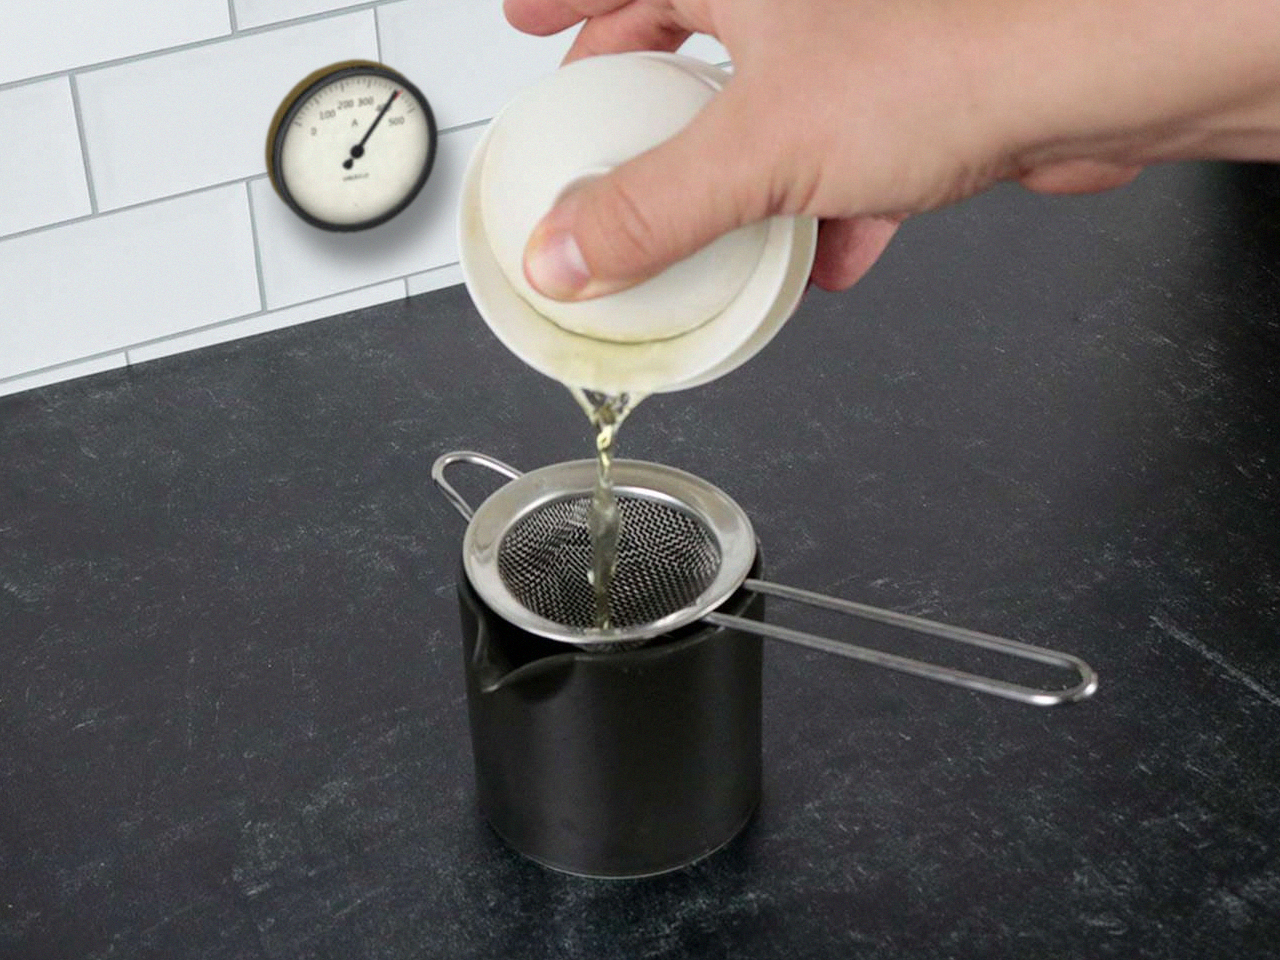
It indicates 400; A
